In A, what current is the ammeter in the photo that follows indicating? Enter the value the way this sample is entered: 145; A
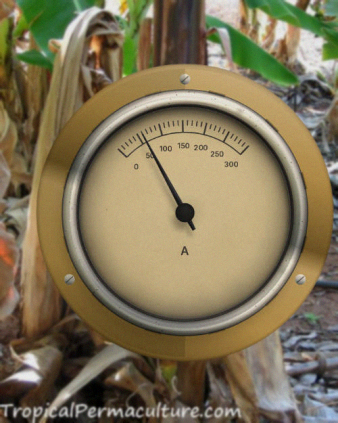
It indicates 60; A
